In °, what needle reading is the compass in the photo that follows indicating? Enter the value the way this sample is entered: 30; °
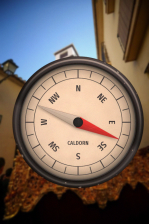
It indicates 112.5; °
